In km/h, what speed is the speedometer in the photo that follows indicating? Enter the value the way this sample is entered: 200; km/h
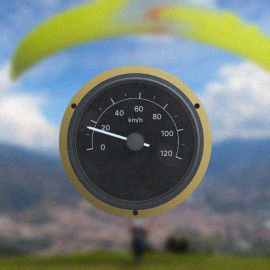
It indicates 15; km/h
